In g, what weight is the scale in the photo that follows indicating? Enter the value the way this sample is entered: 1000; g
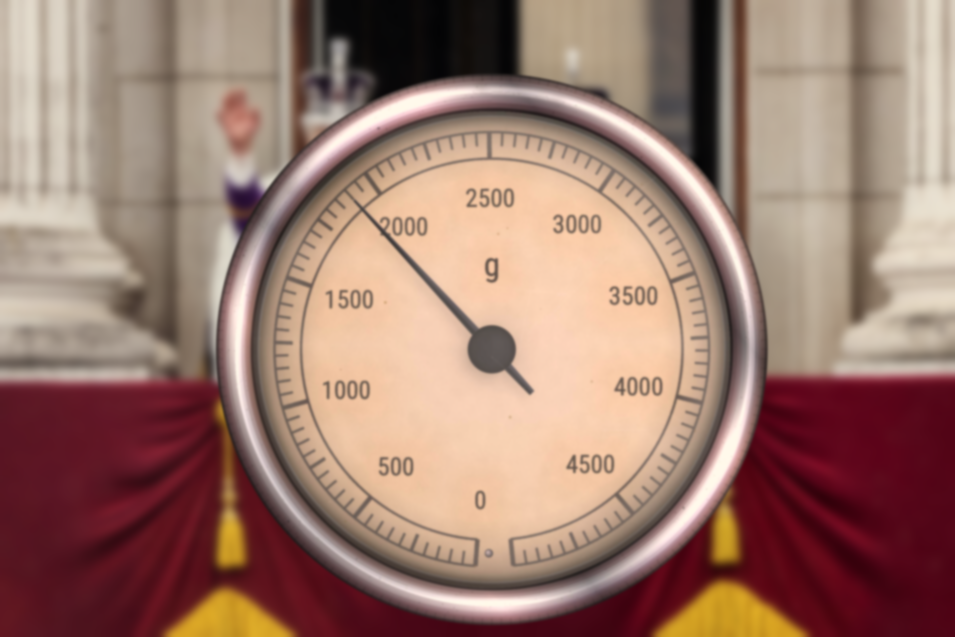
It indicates 1900; g
